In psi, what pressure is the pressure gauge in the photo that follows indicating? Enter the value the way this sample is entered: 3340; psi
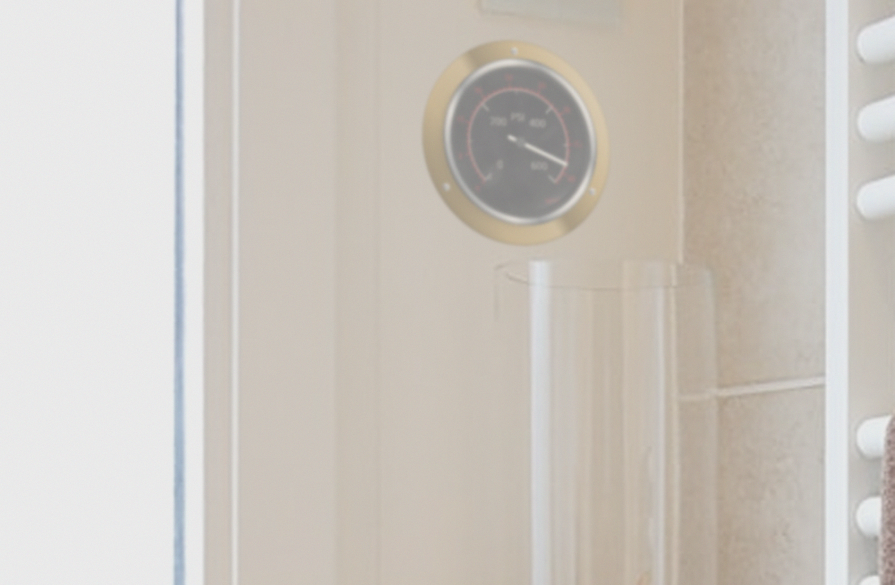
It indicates 550; psi
